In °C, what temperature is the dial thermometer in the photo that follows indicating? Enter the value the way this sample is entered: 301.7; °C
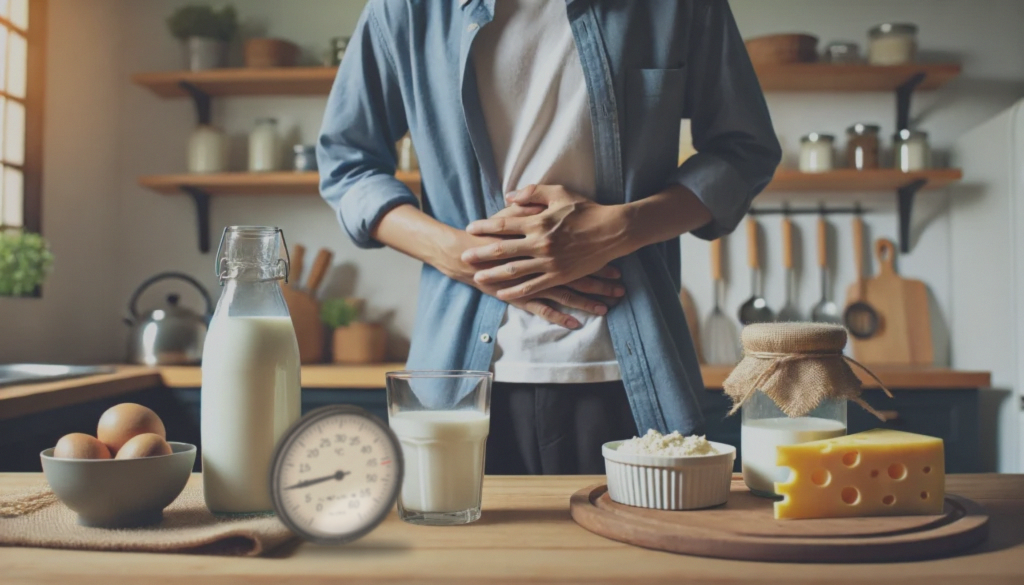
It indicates 10; °C
